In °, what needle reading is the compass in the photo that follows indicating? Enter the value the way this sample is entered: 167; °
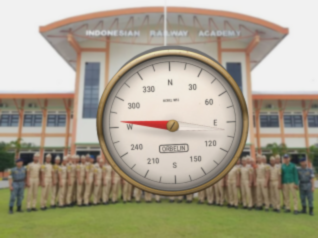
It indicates 277.5; °
